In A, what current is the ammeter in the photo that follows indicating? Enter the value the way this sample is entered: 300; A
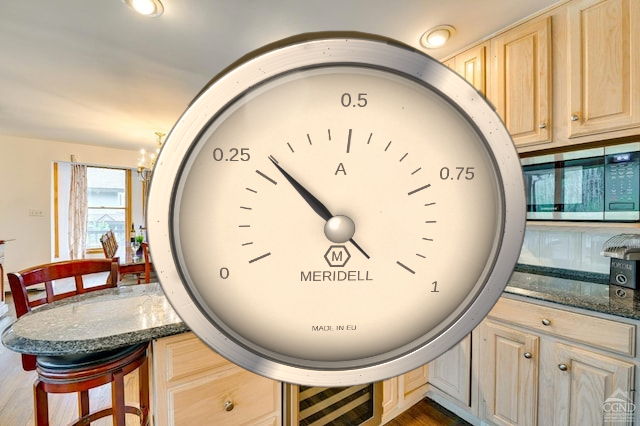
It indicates 0.3; A
